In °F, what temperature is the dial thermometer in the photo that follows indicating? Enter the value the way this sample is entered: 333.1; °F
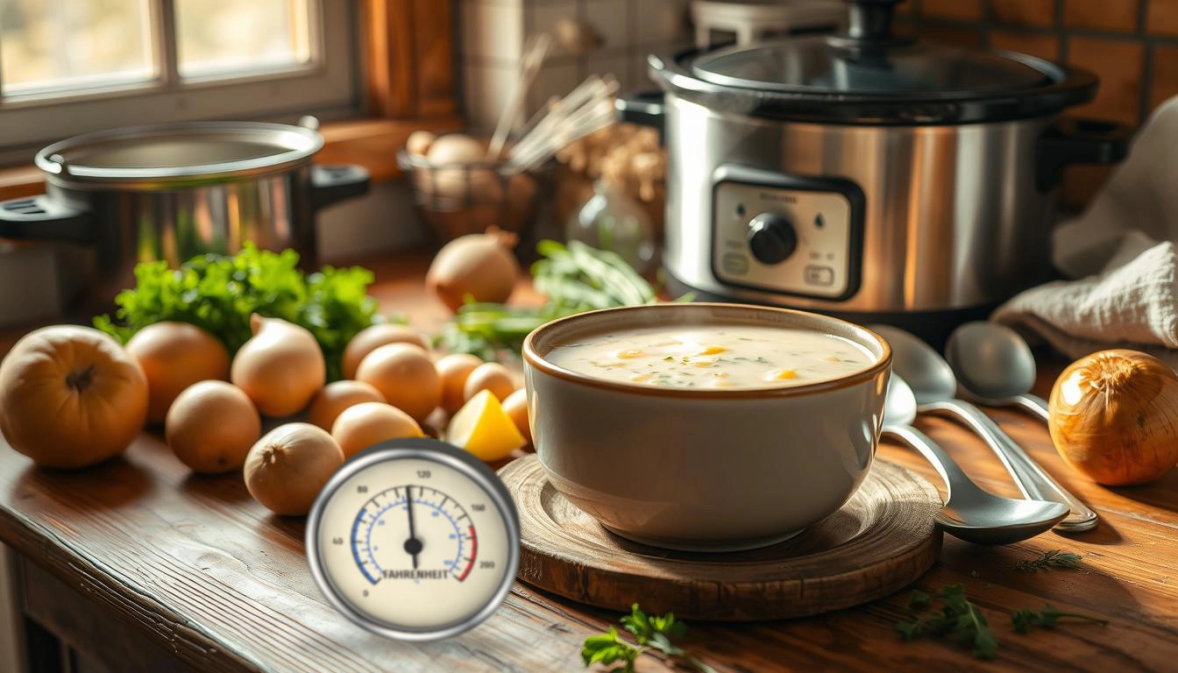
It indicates 110; °F
